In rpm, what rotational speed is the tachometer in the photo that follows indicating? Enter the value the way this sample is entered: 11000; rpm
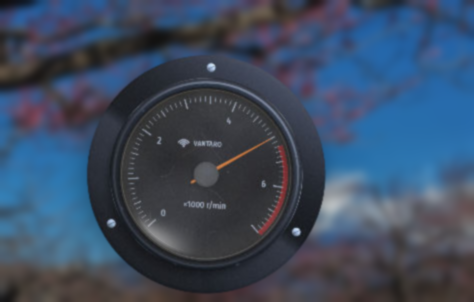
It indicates 5000; rpm
